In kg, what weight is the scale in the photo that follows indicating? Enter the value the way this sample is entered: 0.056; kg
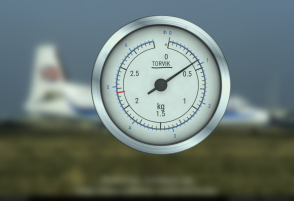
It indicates 0.4; kg
